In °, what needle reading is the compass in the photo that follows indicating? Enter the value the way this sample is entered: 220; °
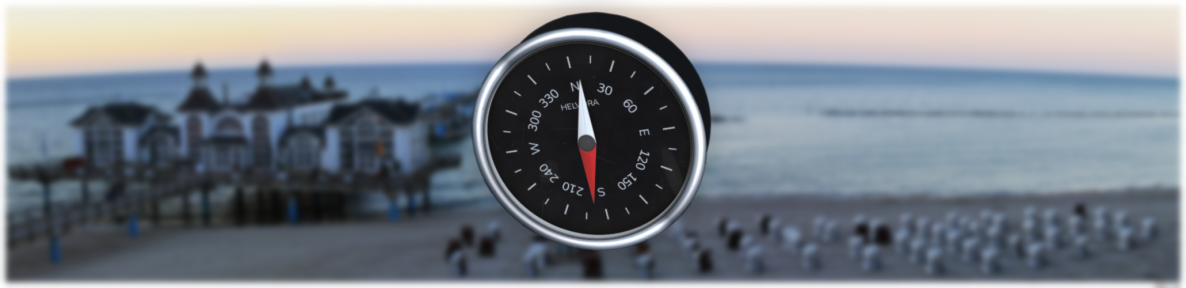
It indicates 187.5; °
